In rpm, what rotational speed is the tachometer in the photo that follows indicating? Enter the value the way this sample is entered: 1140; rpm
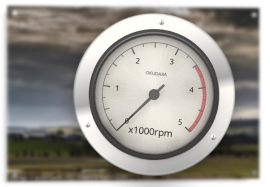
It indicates 0; rpm
